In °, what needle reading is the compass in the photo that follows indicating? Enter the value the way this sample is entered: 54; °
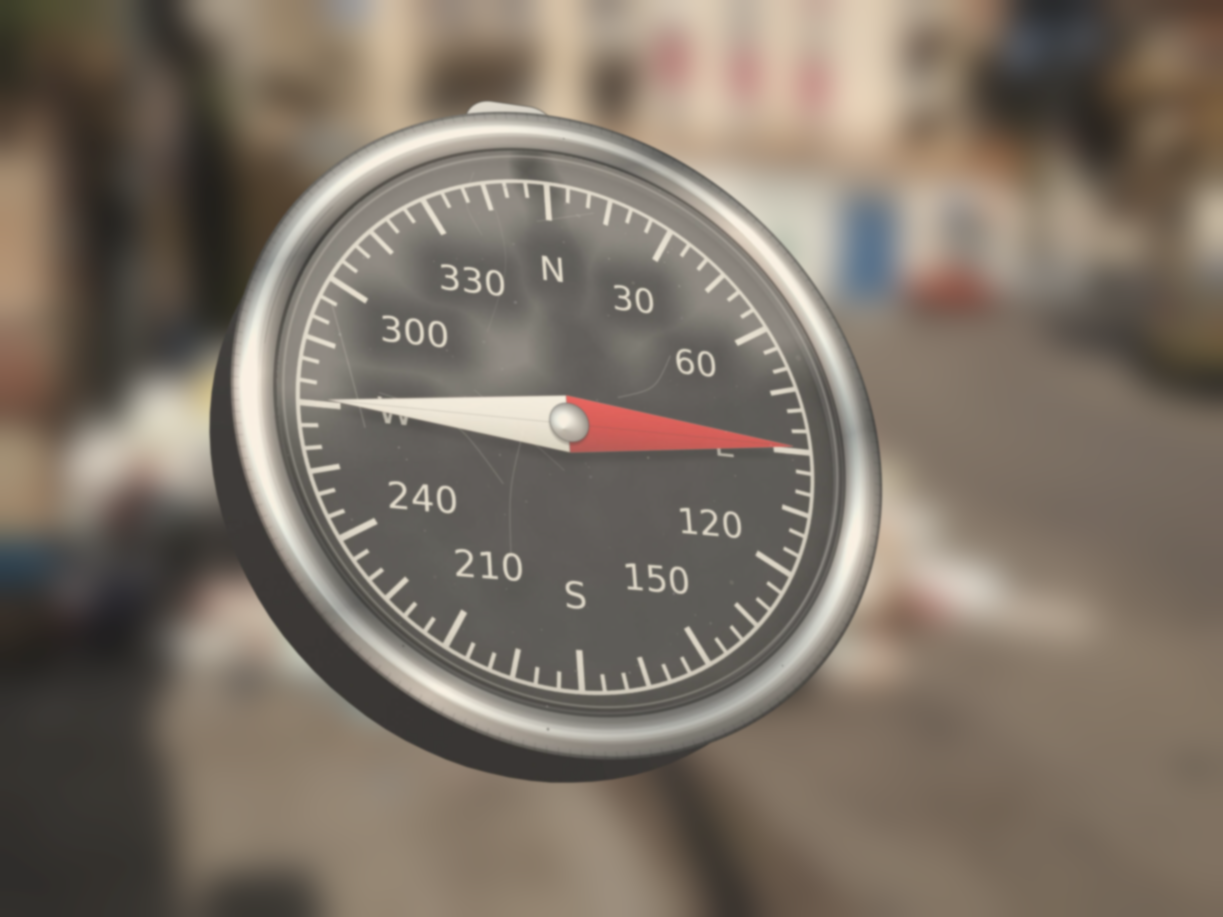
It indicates 90; °
